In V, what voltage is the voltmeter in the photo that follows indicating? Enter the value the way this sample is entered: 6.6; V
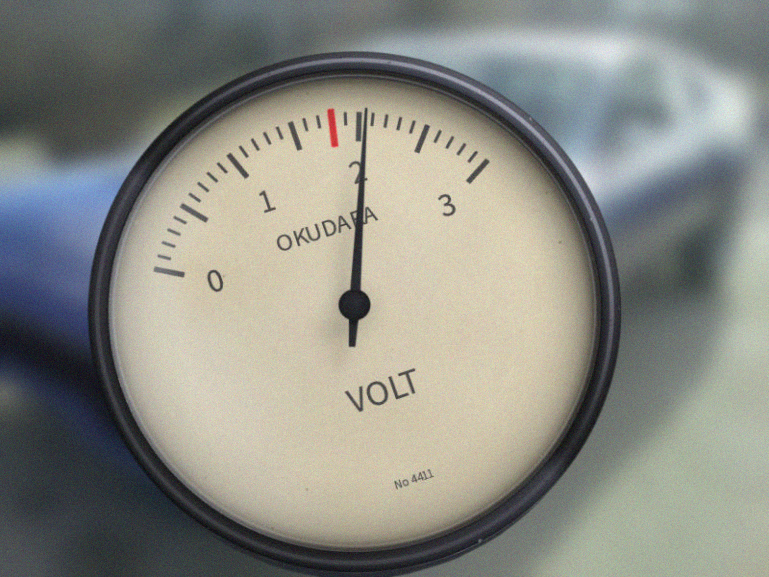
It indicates 2.05; V
